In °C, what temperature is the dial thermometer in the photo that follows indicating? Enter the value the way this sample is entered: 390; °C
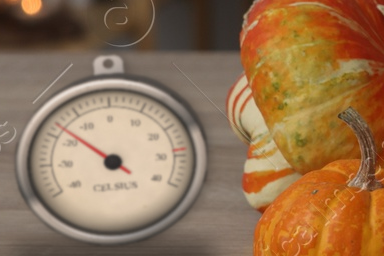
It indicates -16; °C
